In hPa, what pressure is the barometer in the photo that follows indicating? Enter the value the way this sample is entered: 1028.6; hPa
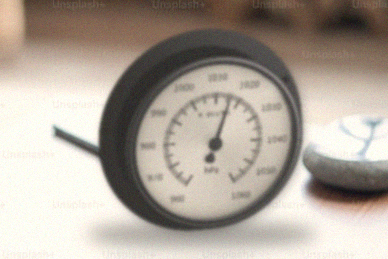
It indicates 1015; hPa
